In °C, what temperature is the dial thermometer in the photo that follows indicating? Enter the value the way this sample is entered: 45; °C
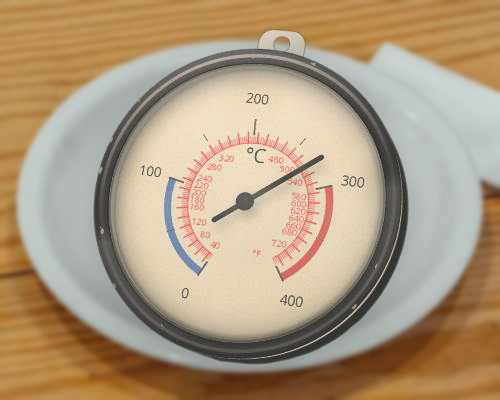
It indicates 275; °C
